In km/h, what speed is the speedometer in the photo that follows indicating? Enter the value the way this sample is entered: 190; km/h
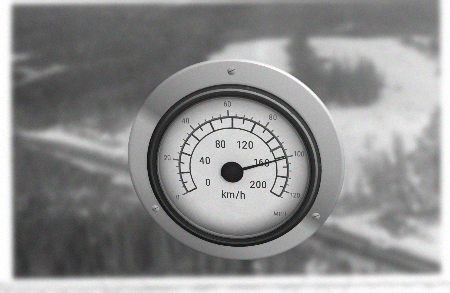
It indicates 160; km/h
